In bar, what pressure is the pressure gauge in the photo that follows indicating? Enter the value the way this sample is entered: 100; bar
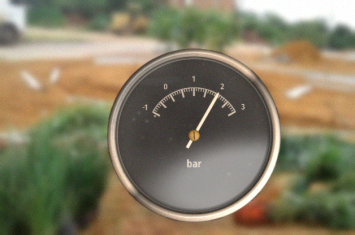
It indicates 2; bar
